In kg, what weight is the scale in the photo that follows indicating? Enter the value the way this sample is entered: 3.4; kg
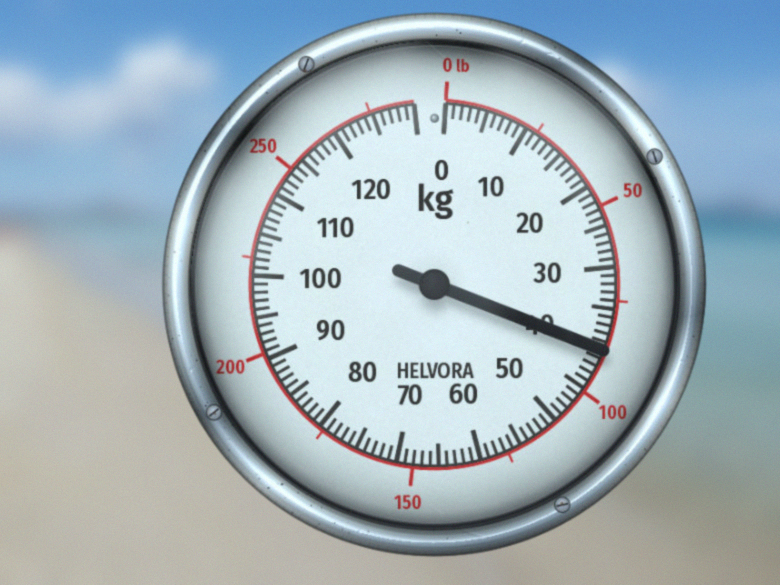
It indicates 40; kg
